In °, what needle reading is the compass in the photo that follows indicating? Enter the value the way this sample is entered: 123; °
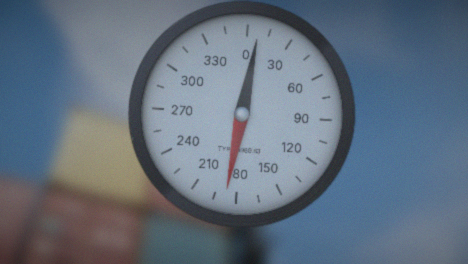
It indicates 187.5; °
